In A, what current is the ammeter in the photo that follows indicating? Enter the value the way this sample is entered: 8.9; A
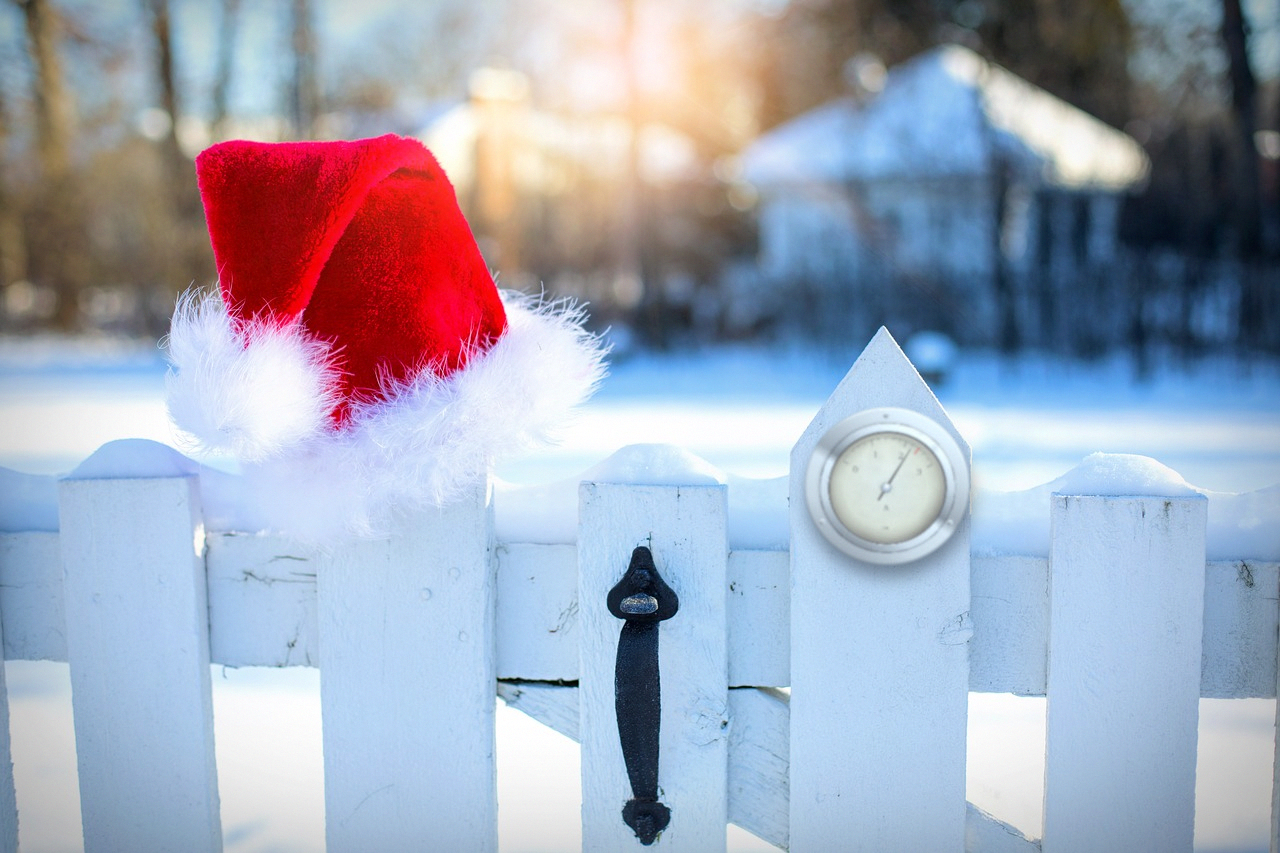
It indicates 2.2; A
